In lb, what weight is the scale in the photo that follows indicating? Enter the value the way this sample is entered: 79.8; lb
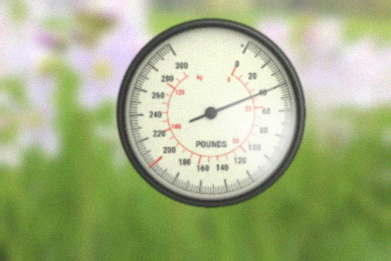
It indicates 40; lb
